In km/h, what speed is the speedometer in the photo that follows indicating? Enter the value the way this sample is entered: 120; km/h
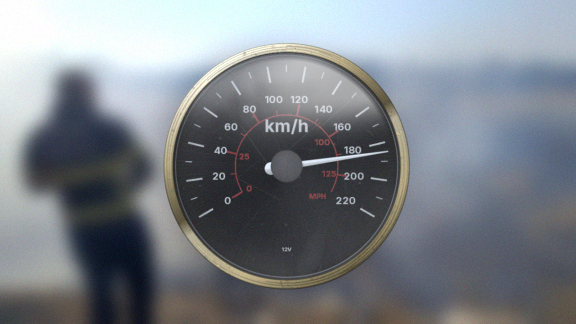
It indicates 185; km/h
